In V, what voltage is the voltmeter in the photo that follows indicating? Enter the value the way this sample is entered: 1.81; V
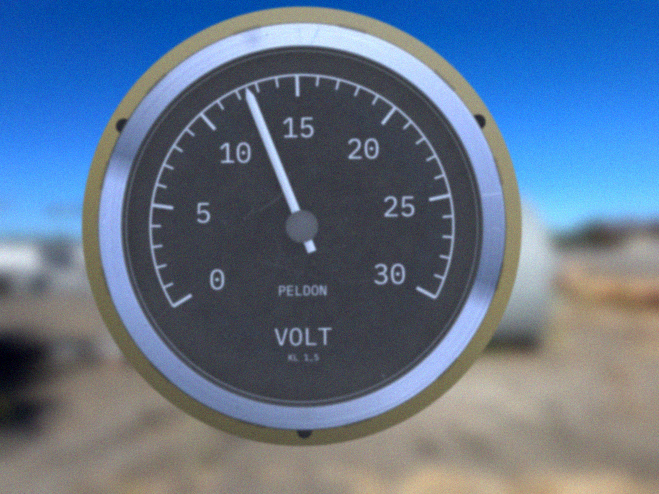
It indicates 12.5; V
